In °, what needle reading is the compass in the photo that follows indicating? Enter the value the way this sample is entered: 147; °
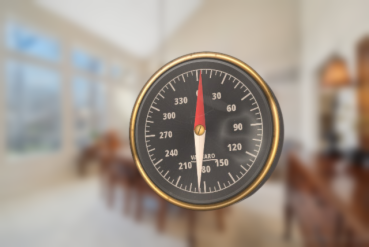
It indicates 5; °
